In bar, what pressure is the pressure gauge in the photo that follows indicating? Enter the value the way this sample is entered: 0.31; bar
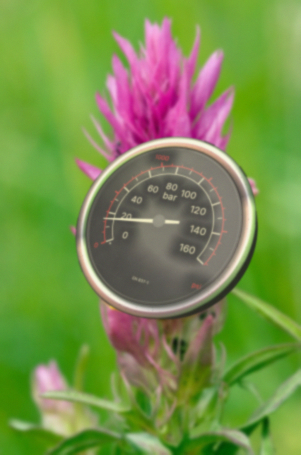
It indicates 15; bar
